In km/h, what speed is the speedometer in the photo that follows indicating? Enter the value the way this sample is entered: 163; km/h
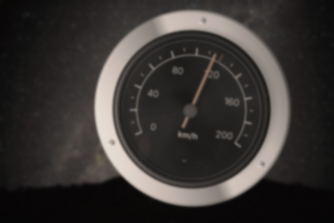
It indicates 115; km/h
